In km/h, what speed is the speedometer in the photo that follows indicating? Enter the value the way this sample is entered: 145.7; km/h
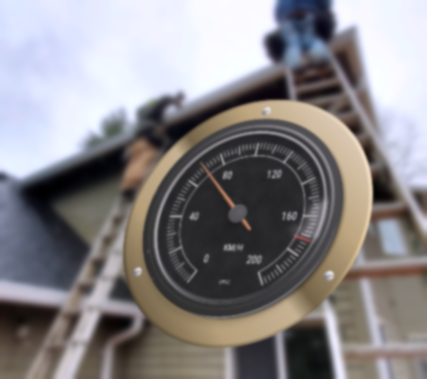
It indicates 70; km/h
